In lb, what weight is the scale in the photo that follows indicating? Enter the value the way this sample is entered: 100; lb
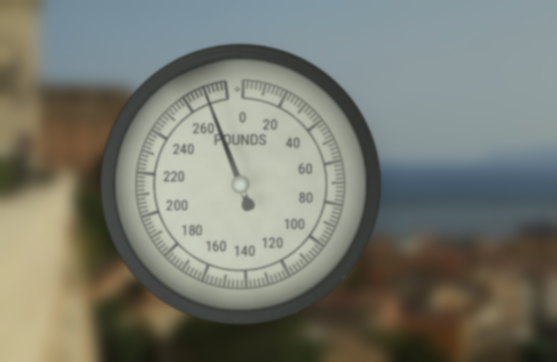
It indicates 270; lb
